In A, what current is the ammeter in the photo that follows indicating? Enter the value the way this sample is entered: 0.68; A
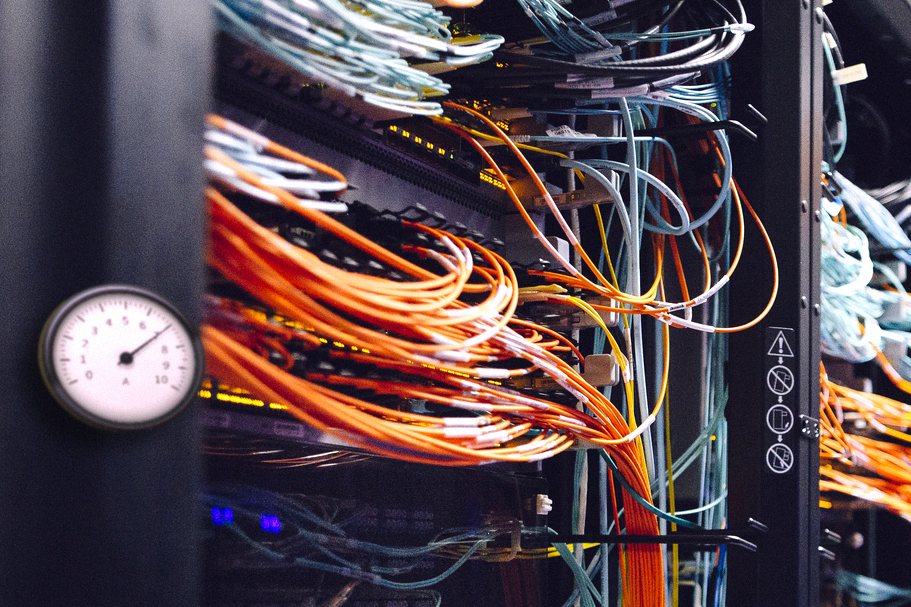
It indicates 7; A
